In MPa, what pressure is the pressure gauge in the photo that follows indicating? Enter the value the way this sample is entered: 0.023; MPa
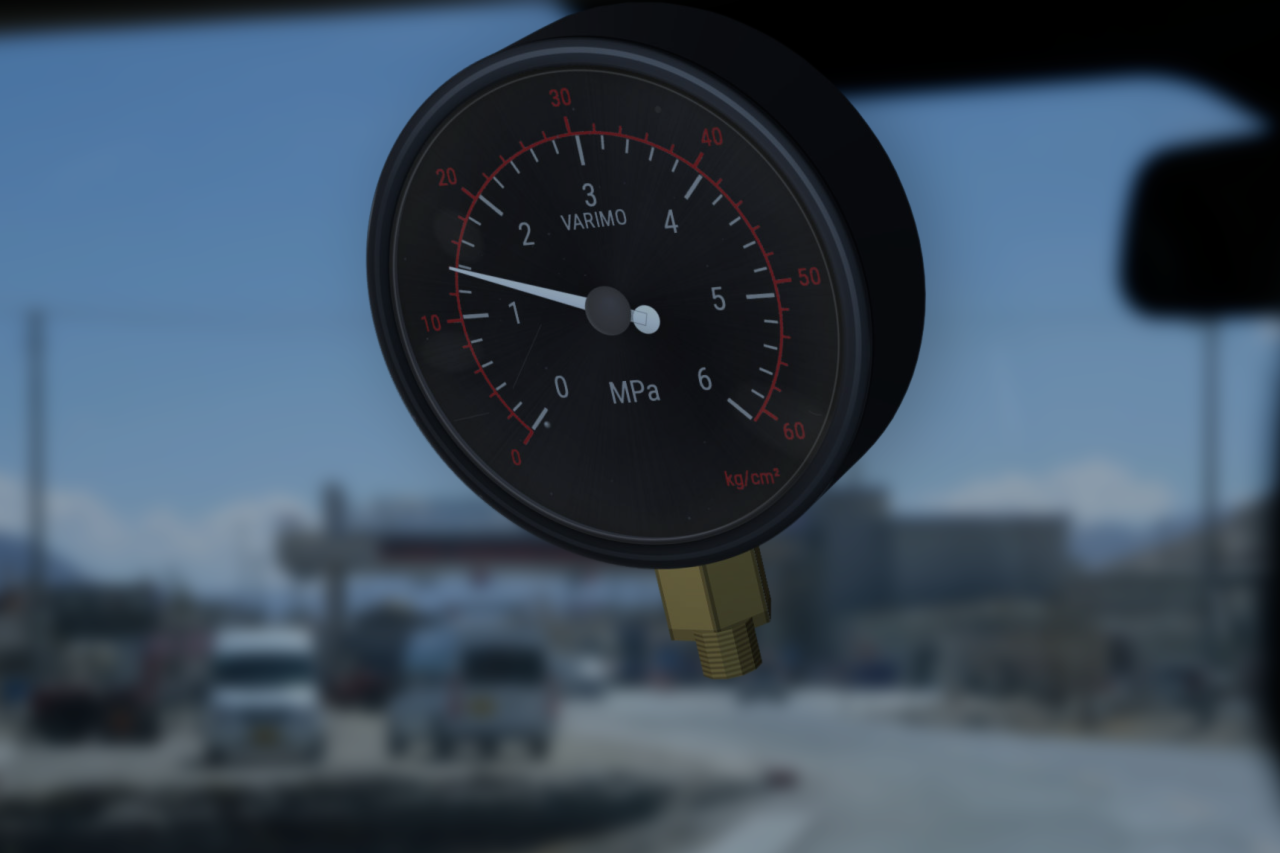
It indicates 1.4; MPa
